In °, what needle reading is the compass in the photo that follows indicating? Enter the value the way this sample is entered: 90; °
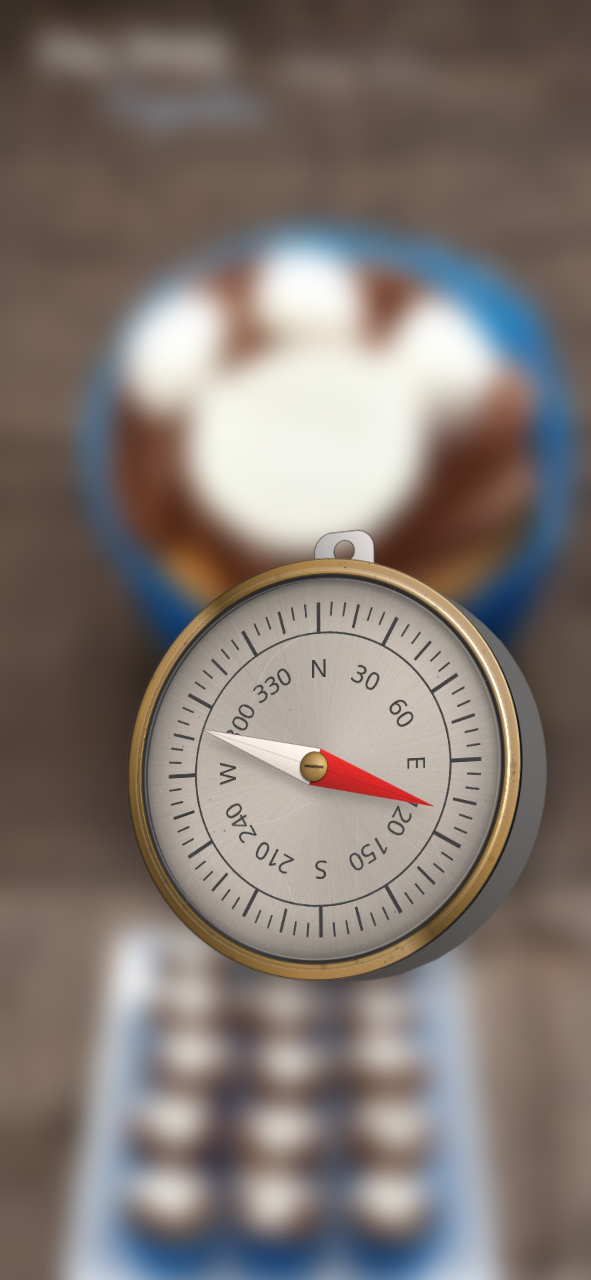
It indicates 110; °
